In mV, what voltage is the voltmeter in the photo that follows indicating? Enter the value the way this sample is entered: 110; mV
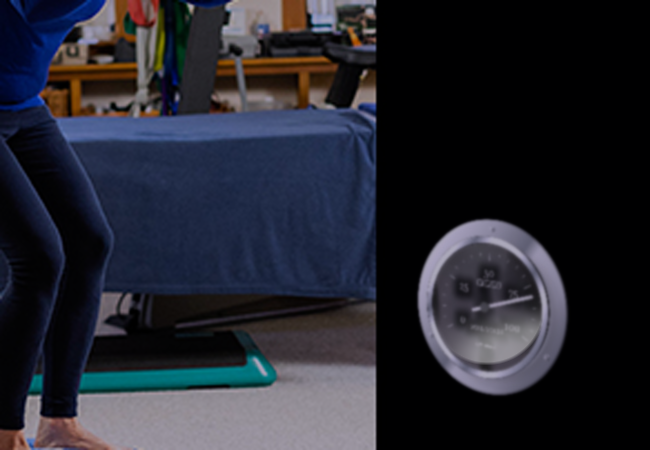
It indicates 80; mV
